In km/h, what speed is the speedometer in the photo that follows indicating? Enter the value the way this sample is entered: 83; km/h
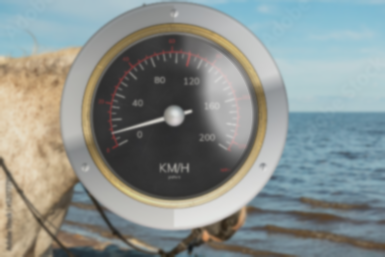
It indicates 10; km/h
